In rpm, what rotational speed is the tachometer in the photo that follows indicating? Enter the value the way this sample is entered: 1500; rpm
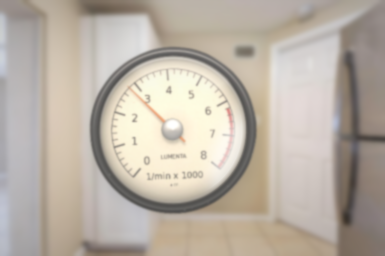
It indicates 2800; rpm
